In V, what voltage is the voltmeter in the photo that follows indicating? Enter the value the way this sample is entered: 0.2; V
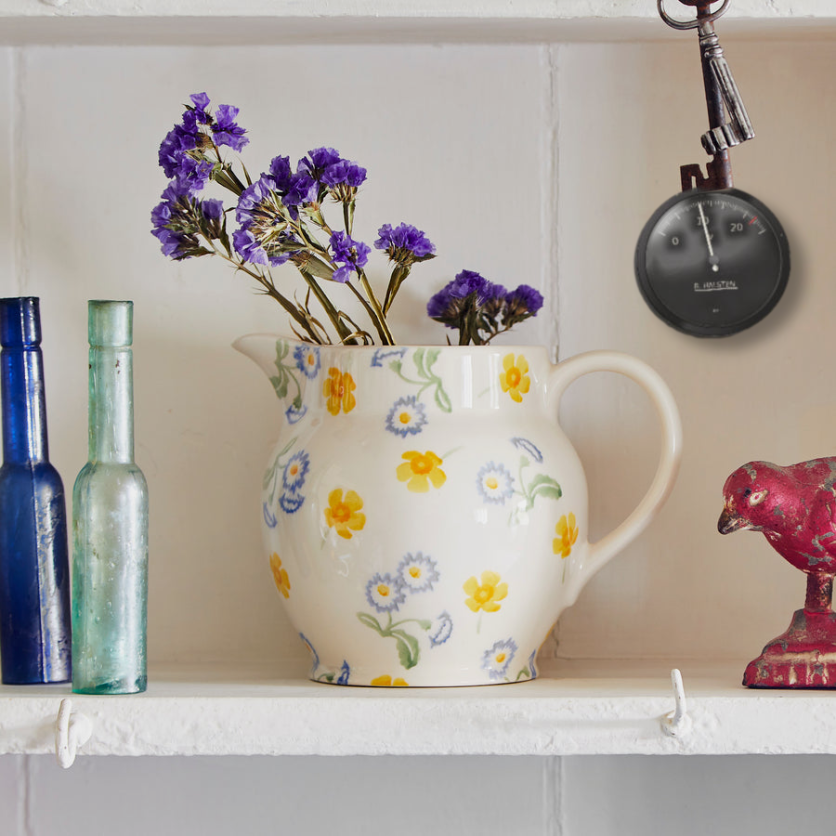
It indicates 10; V
